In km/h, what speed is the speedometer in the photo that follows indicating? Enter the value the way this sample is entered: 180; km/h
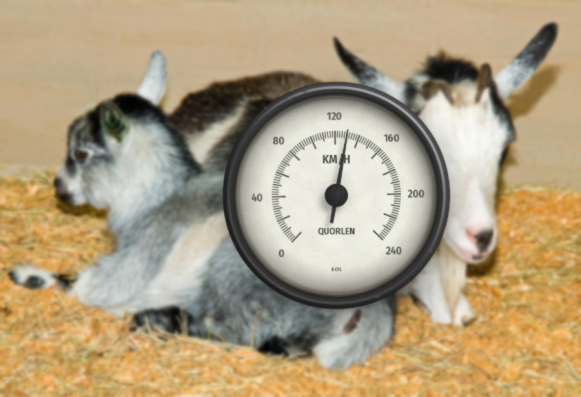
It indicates 130; km/h
